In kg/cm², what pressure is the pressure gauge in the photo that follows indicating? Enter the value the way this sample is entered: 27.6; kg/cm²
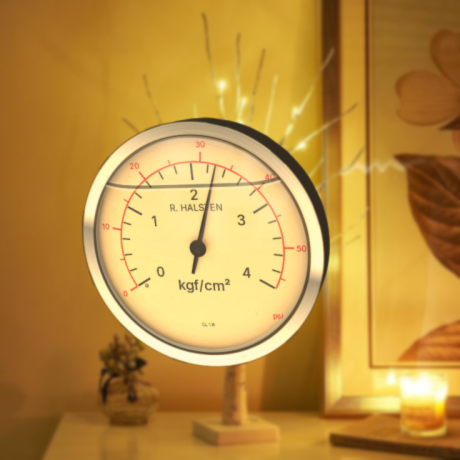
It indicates 2.3; kg/cm²
